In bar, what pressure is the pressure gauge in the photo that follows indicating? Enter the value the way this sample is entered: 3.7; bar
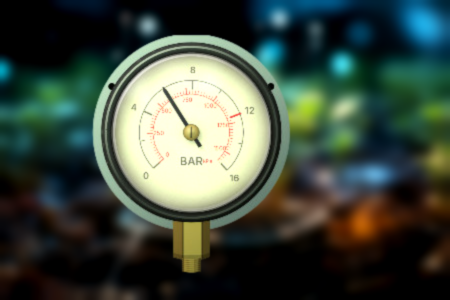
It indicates 6; bar
